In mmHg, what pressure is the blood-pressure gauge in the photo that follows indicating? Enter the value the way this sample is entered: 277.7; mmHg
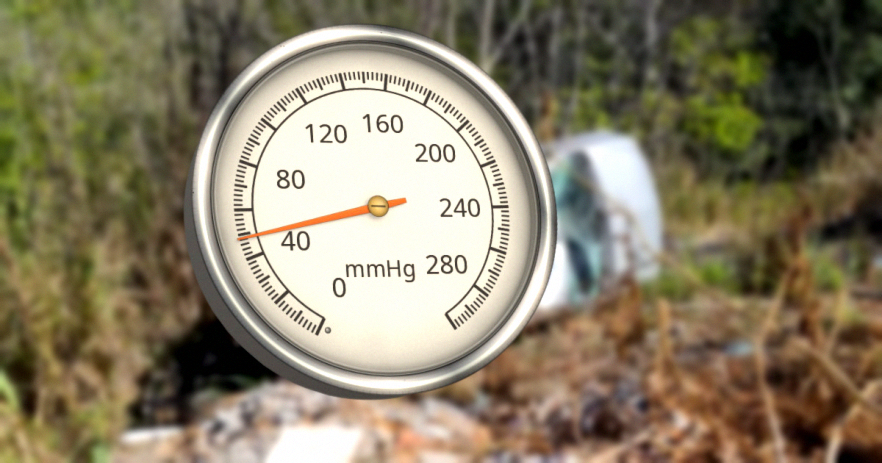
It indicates 48; mmHg
